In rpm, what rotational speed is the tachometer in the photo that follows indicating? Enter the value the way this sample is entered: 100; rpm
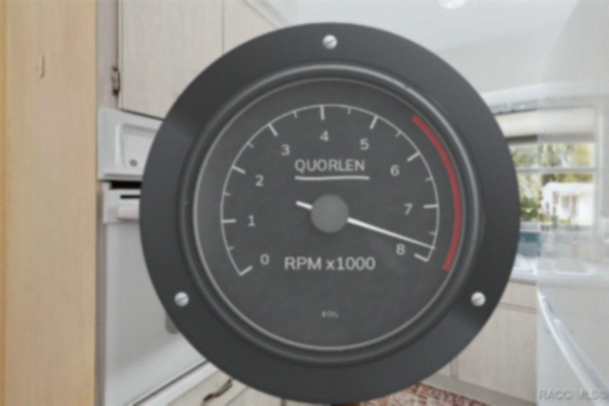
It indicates 7750; rpm
